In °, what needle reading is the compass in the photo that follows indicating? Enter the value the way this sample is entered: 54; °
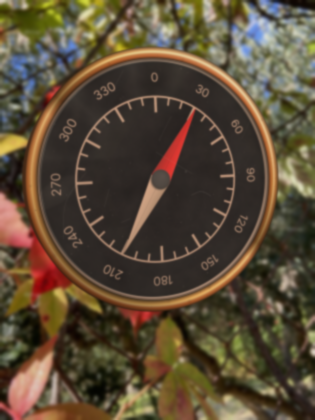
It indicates 30; °
